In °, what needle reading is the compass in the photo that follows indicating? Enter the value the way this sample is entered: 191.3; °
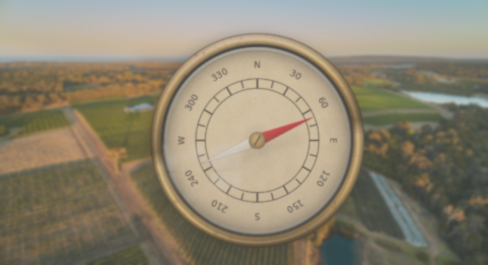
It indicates 67.5; °
